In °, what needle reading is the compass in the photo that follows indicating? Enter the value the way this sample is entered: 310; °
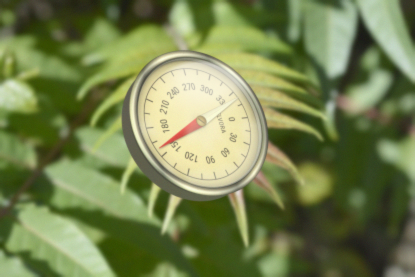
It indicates 157.5; °
